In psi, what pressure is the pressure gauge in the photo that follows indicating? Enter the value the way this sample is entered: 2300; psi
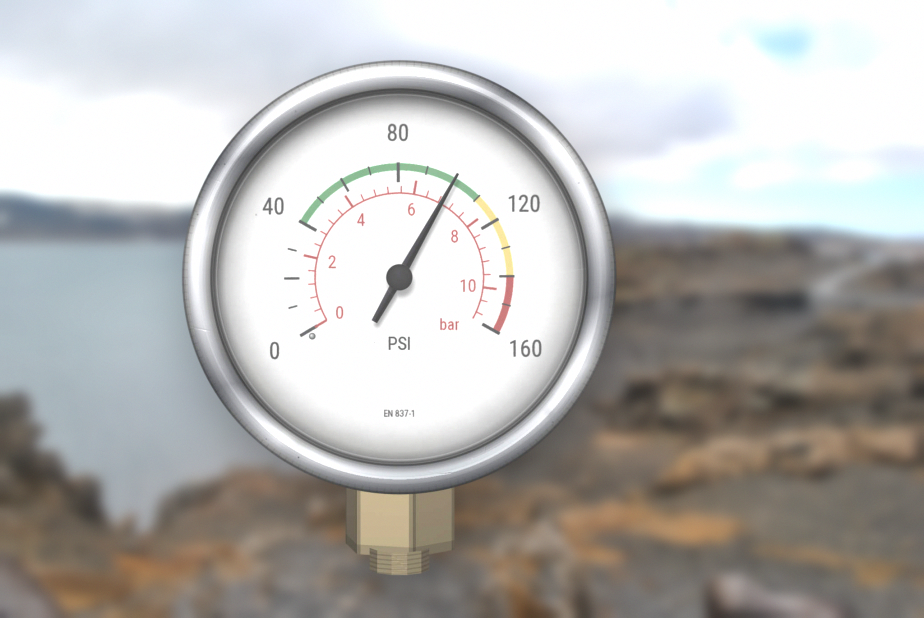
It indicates 100; psi
